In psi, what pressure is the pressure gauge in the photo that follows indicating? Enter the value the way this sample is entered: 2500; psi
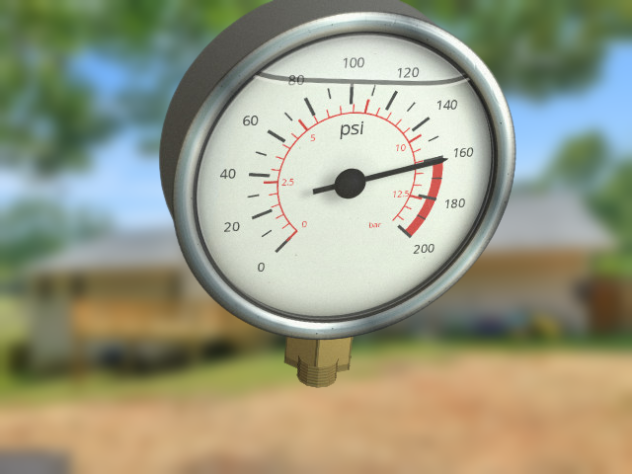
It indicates 160; psi
